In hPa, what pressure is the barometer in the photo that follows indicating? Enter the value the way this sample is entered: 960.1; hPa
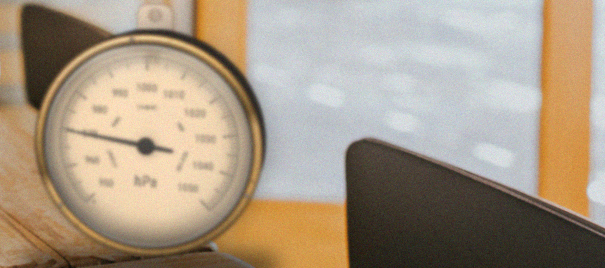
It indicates 970; hPa
